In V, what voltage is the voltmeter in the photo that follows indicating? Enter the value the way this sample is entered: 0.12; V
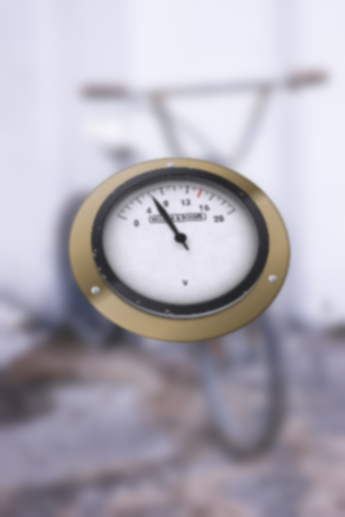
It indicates 6; V
